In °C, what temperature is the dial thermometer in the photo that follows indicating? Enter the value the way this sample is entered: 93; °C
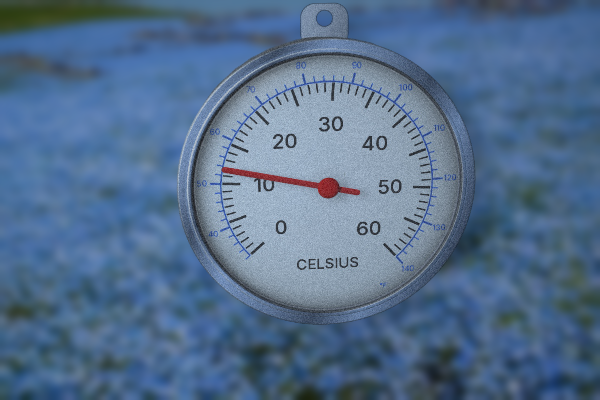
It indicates 12; °C
